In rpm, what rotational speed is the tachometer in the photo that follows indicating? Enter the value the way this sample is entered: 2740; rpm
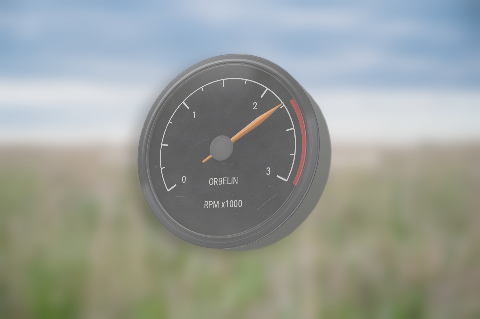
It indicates 2250; rpm
